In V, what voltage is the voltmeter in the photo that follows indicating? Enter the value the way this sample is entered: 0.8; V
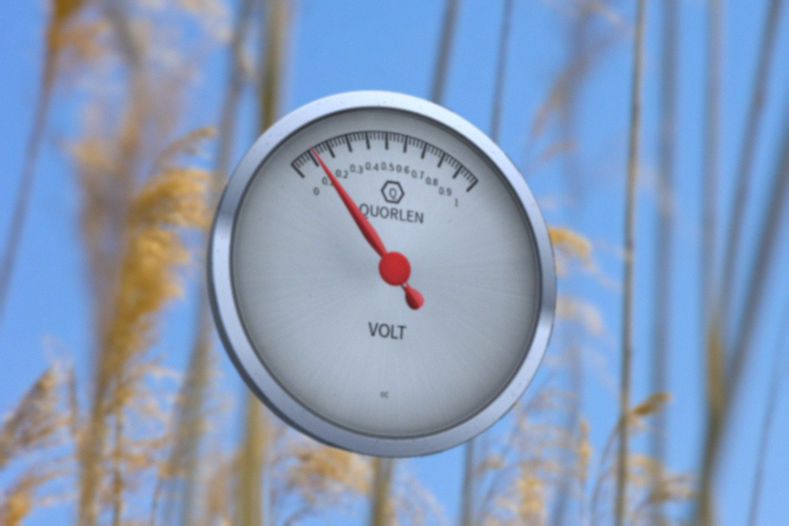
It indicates 0.1; V
